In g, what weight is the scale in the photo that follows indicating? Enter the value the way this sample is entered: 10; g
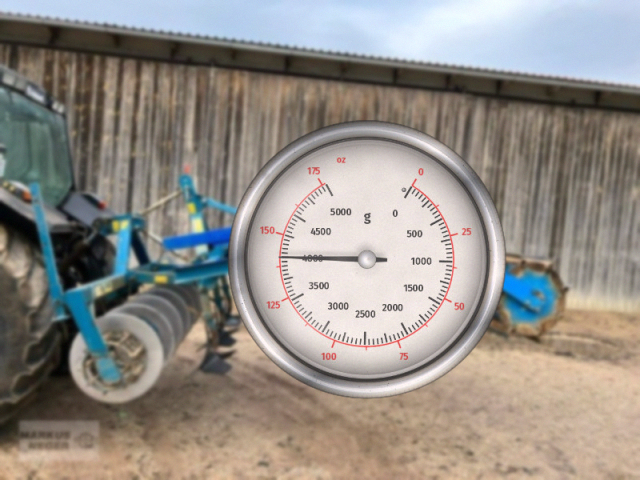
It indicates 4000; g
